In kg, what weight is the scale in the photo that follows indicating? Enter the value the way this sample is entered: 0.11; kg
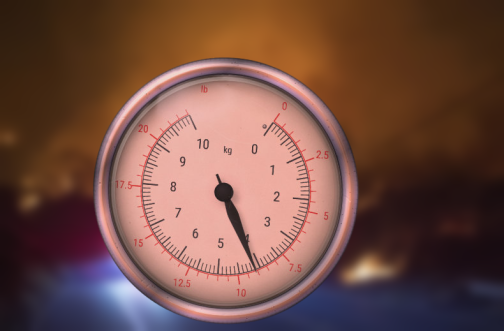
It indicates 4.1; kg
